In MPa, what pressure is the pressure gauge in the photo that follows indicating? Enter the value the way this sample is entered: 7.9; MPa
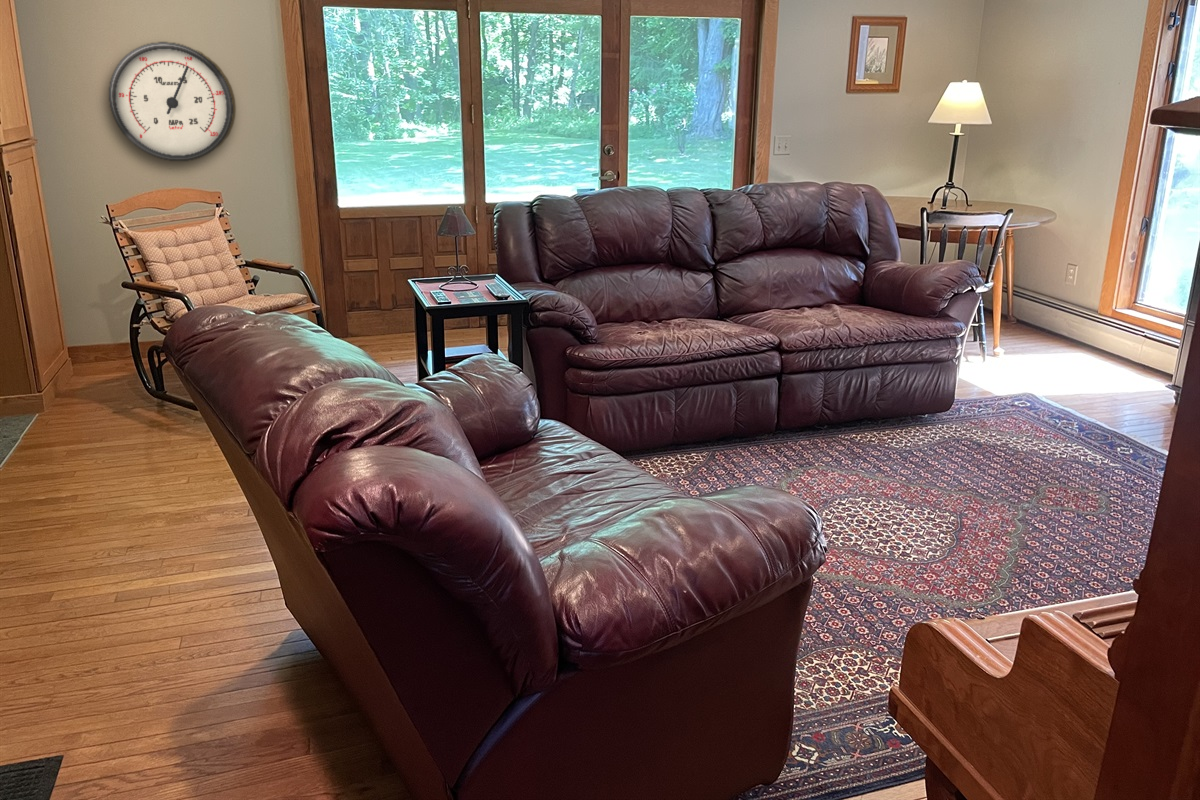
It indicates 15; MPa
